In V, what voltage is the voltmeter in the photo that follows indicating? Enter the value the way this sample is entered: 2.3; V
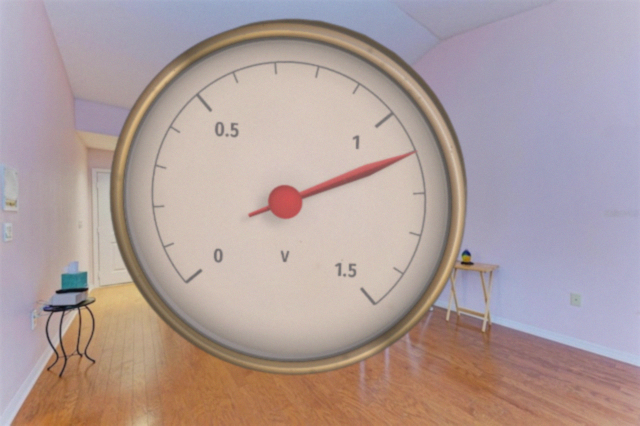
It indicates 1.1; V
